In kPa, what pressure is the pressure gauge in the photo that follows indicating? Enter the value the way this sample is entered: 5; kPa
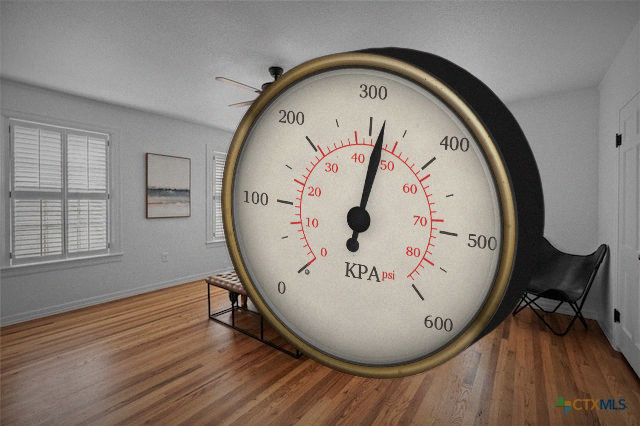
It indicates 325; kPa
